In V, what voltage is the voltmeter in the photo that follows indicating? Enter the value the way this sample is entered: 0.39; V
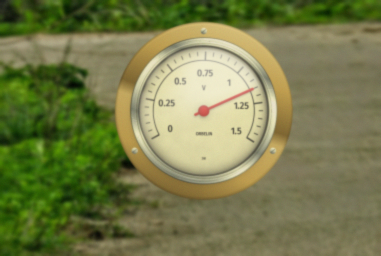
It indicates 1.15; V
